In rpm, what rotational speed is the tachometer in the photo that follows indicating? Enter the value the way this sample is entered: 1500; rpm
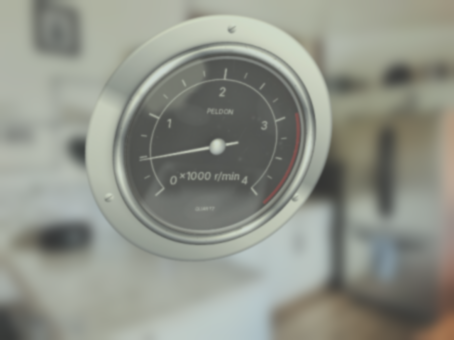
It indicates 500; rpm
